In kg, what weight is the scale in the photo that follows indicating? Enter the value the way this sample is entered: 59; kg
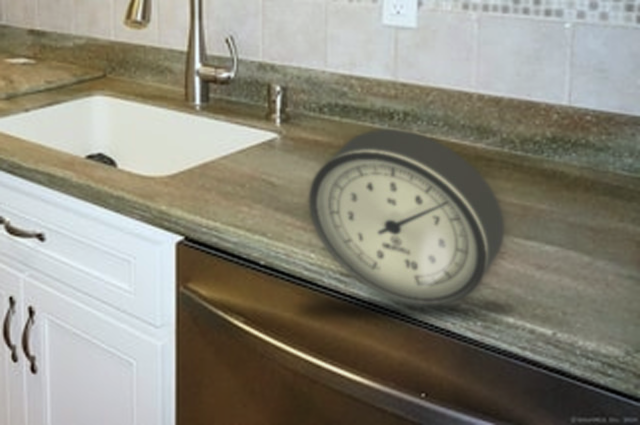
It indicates 6.5; kg
